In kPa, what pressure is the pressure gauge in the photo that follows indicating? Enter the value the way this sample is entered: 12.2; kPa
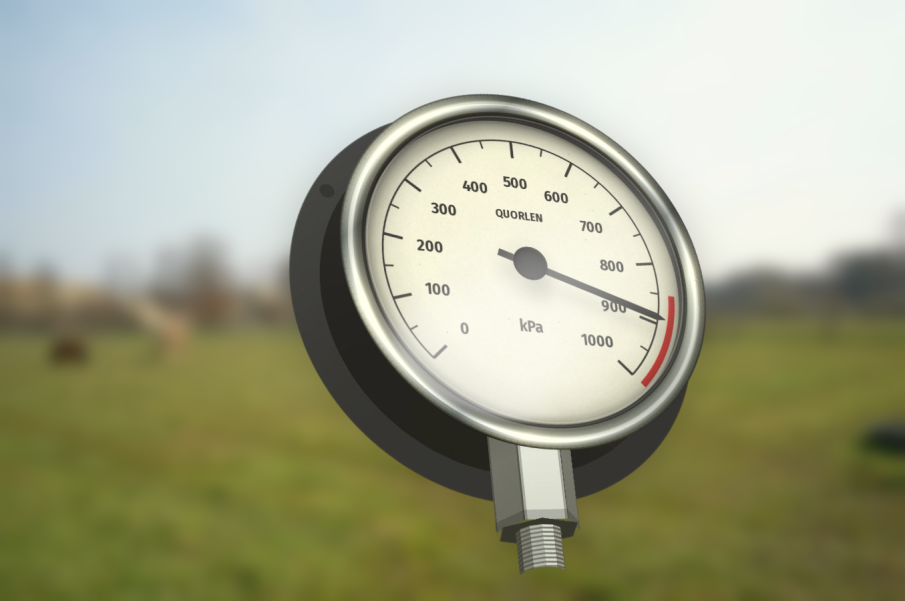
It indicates 900; kPa
